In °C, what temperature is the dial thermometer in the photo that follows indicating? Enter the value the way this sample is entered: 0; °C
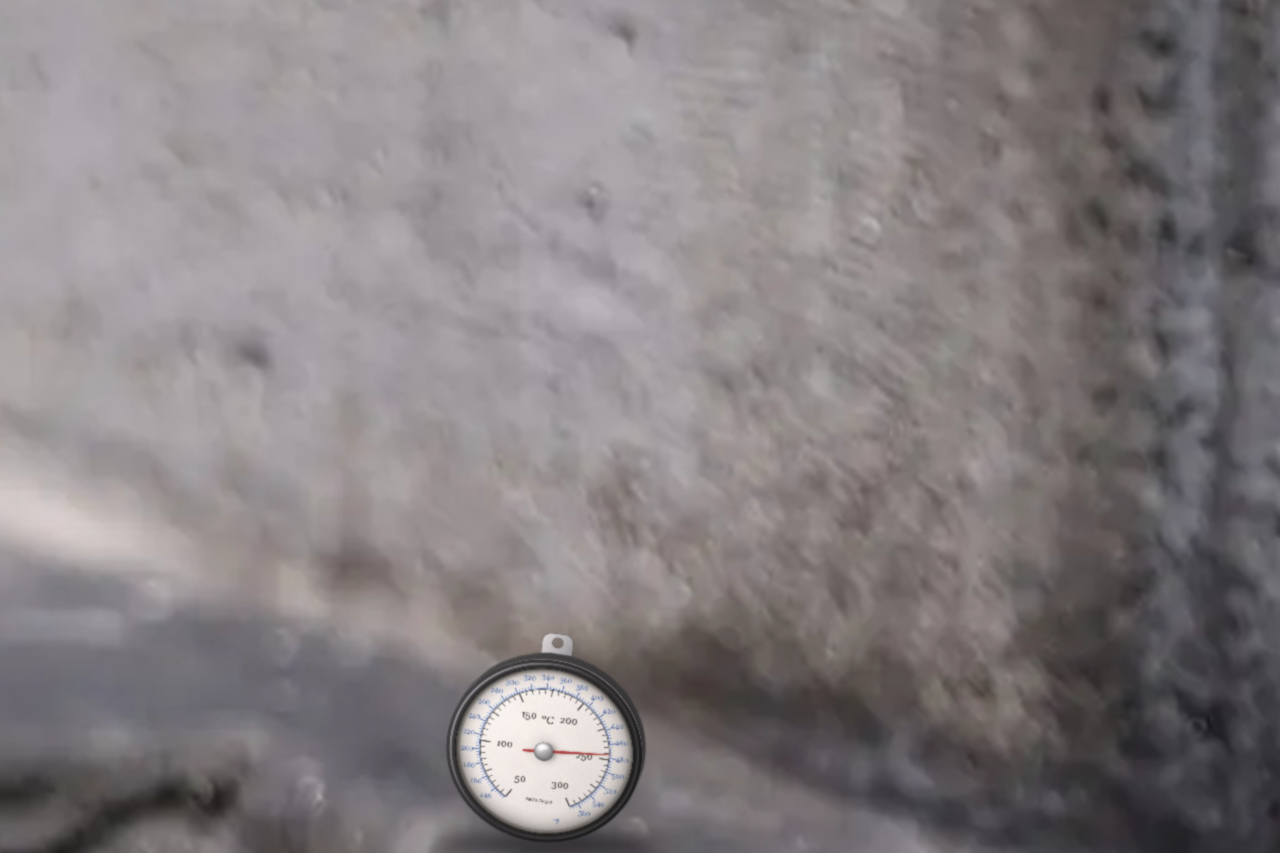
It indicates 245; °C
